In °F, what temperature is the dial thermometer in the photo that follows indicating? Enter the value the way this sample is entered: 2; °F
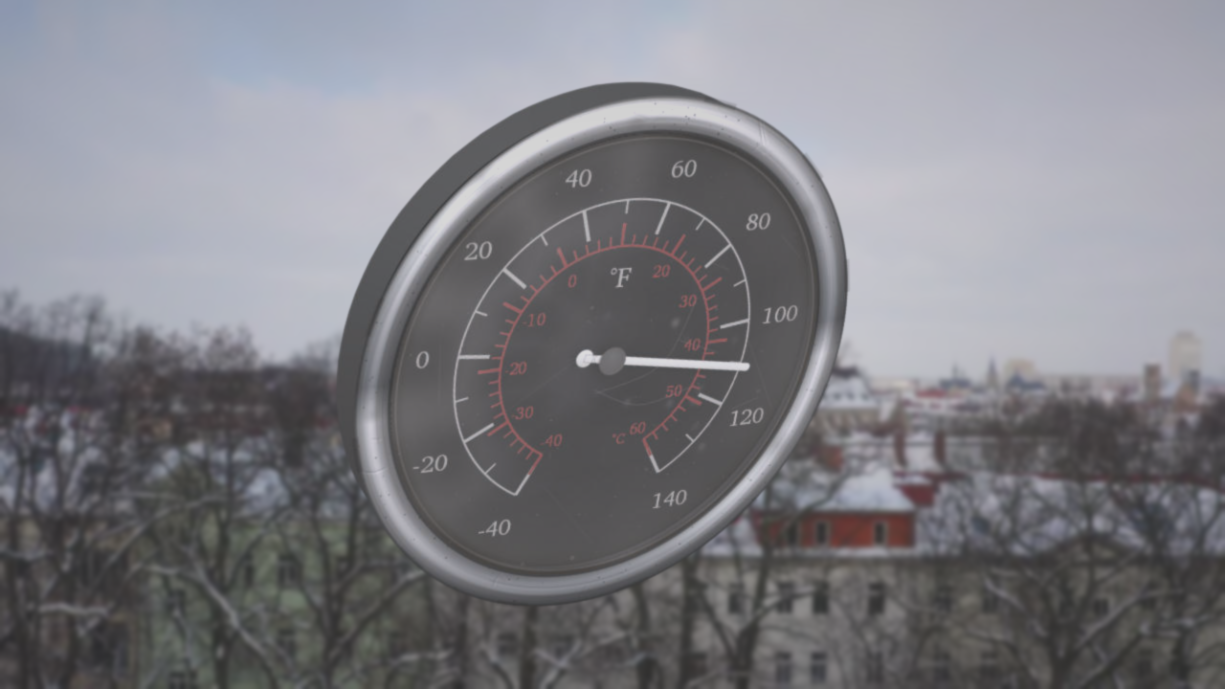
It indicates 110; °F
